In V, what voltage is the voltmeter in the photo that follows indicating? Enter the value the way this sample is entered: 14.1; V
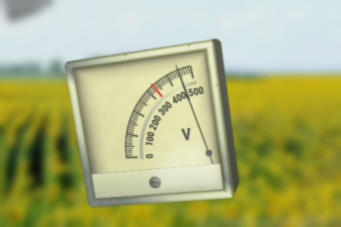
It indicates 450; V
